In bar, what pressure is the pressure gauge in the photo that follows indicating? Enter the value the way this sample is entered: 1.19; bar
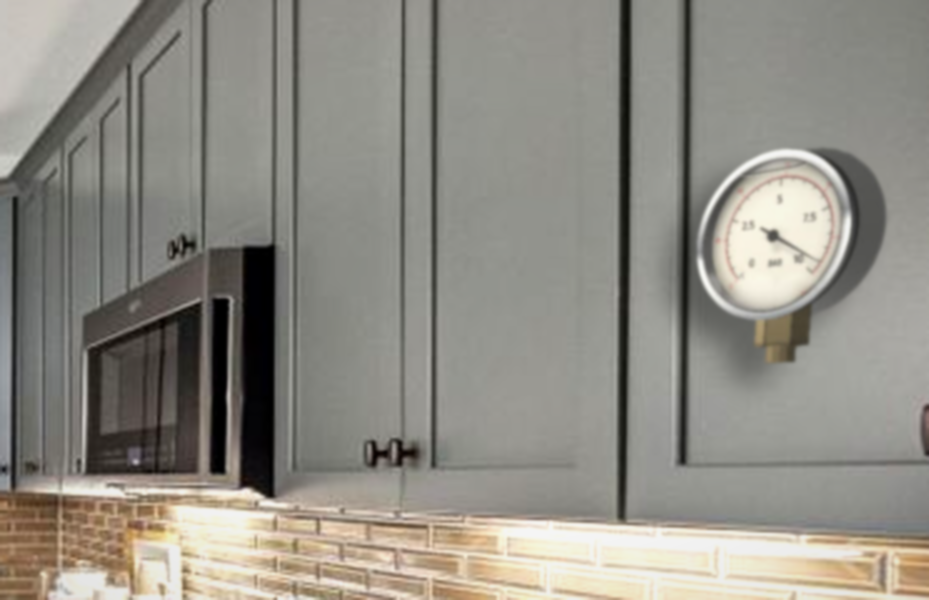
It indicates 9.5; bar
